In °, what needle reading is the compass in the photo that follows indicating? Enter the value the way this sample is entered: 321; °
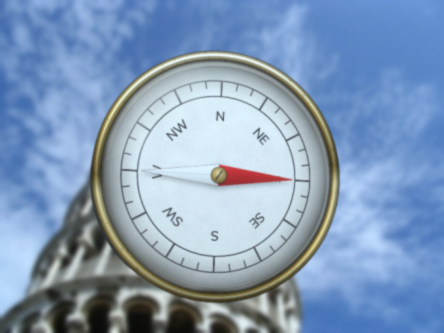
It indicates 90; °
